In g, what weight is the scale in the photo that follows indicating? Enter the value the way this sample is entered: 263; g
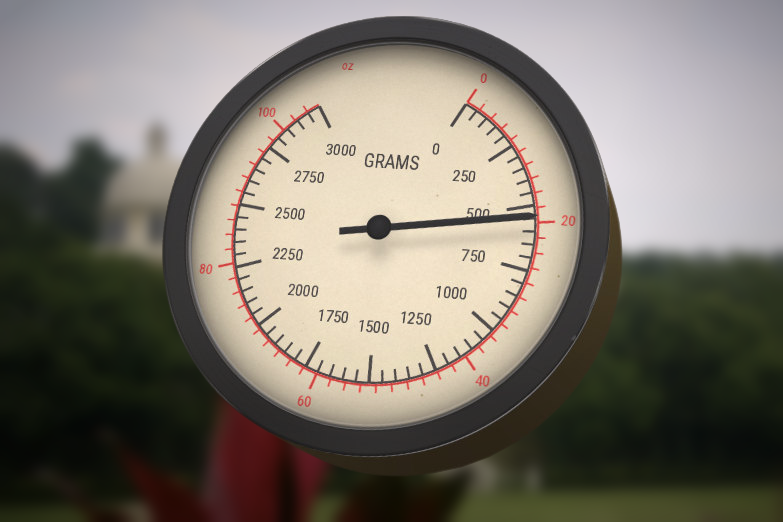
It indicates 550; g
